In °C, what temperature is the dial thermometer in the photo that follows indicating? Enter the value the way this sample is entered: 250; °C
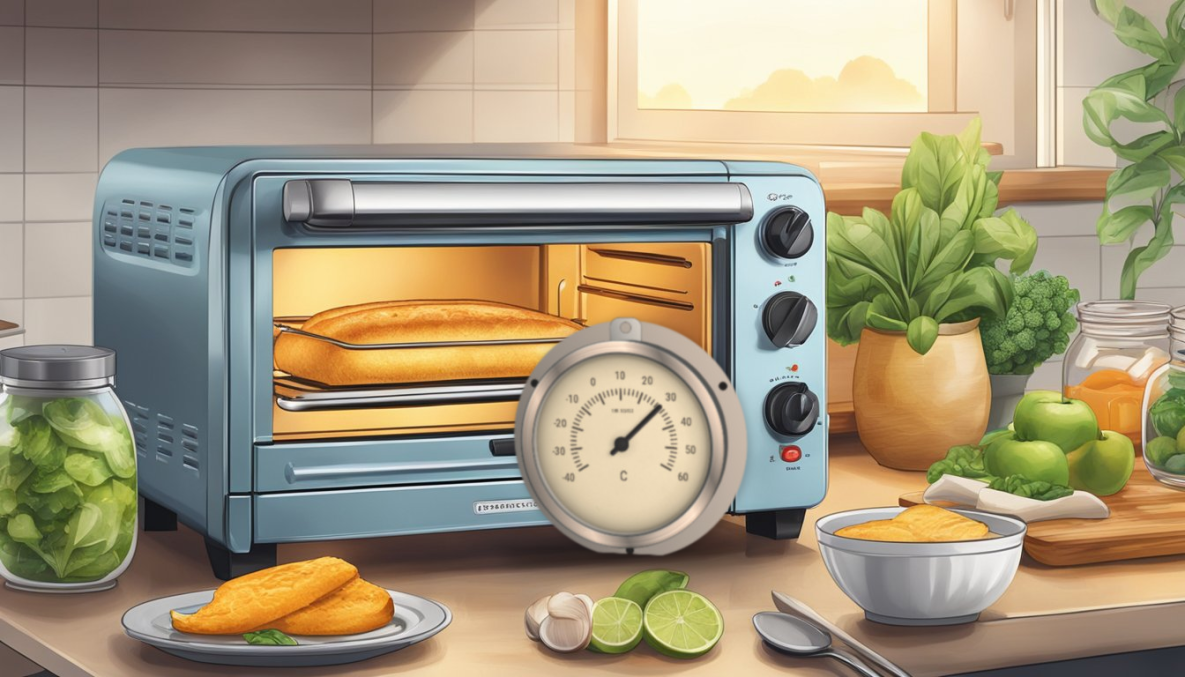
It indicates 30; °C
